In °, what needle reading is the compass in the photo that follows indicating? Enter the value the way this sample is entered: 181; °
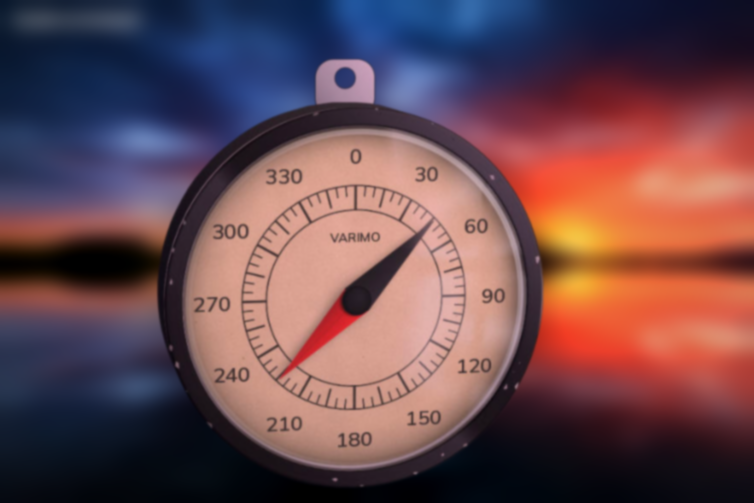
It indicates 225; °
